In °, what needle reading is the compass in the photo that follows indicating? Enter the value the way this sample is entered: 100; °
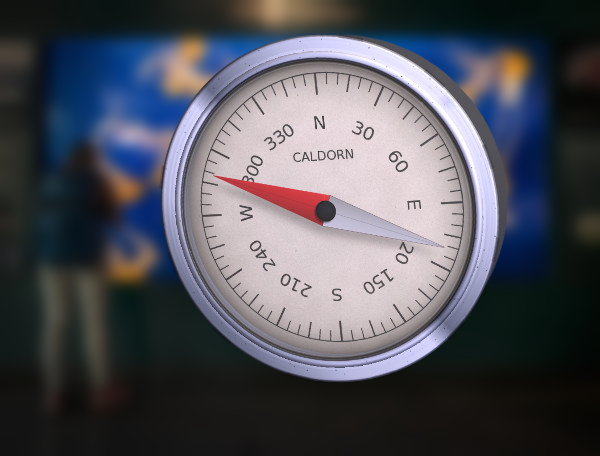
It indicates 290; °
